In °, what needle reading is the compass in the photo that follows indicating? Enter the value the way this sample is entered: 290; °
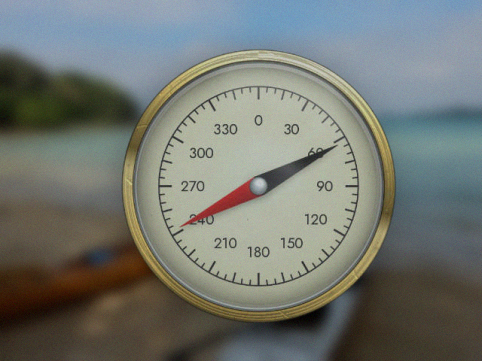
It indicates 242.5; °
